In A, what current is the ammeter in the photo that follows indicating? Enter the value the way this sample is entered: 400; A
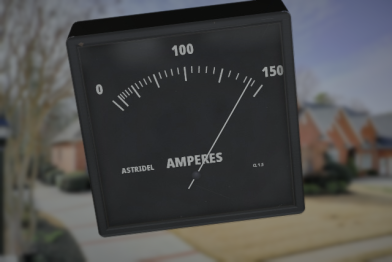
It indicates 142.5; A
